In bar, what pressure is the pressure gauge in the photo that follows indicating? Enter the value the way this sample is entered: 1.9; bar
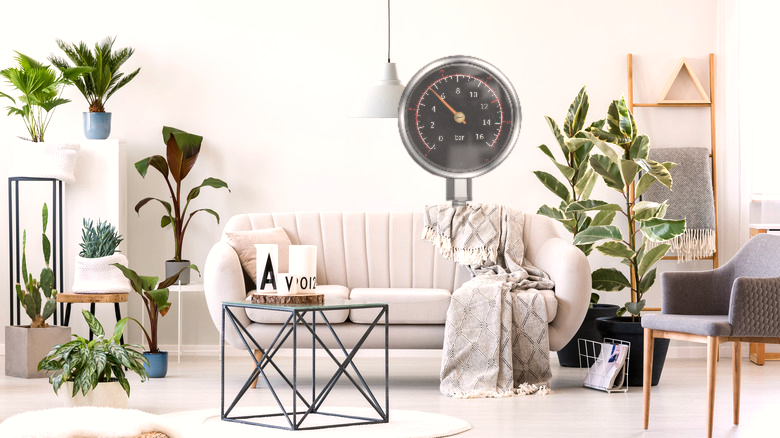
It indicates 5.5; bar
